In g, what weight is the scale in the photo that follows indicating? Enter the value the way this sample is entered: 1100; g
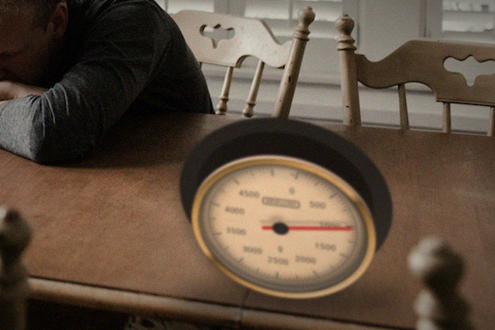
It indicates 1000; g
